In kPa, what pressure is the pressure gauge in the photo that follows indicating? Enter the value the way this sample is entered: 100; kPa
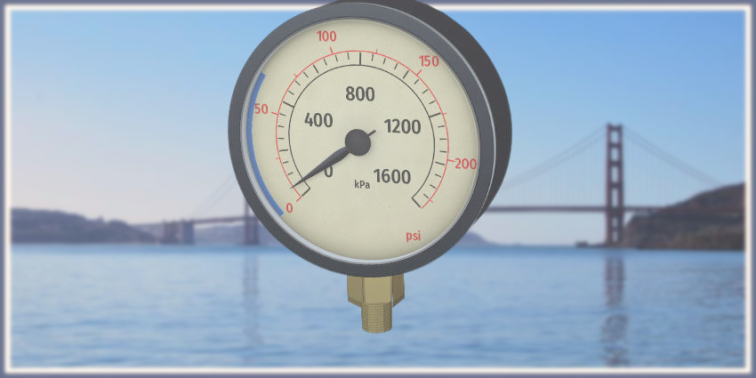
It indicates 50; kPa
